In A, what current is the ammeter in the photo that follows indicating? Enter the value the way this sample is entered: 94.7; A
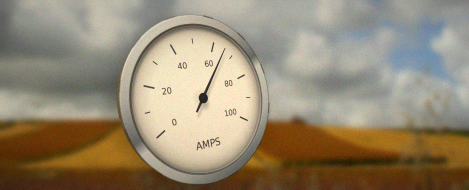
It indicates 65; A
